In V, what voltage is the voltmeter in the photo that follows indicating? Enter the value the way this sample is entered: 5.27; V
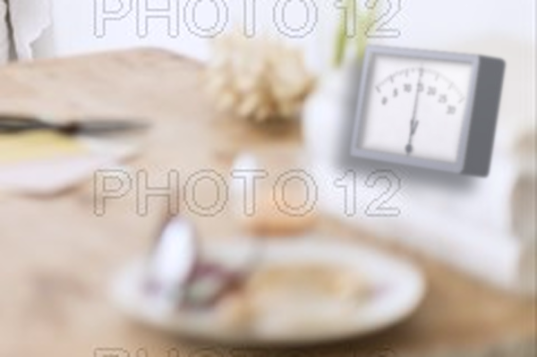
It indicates 15; V
